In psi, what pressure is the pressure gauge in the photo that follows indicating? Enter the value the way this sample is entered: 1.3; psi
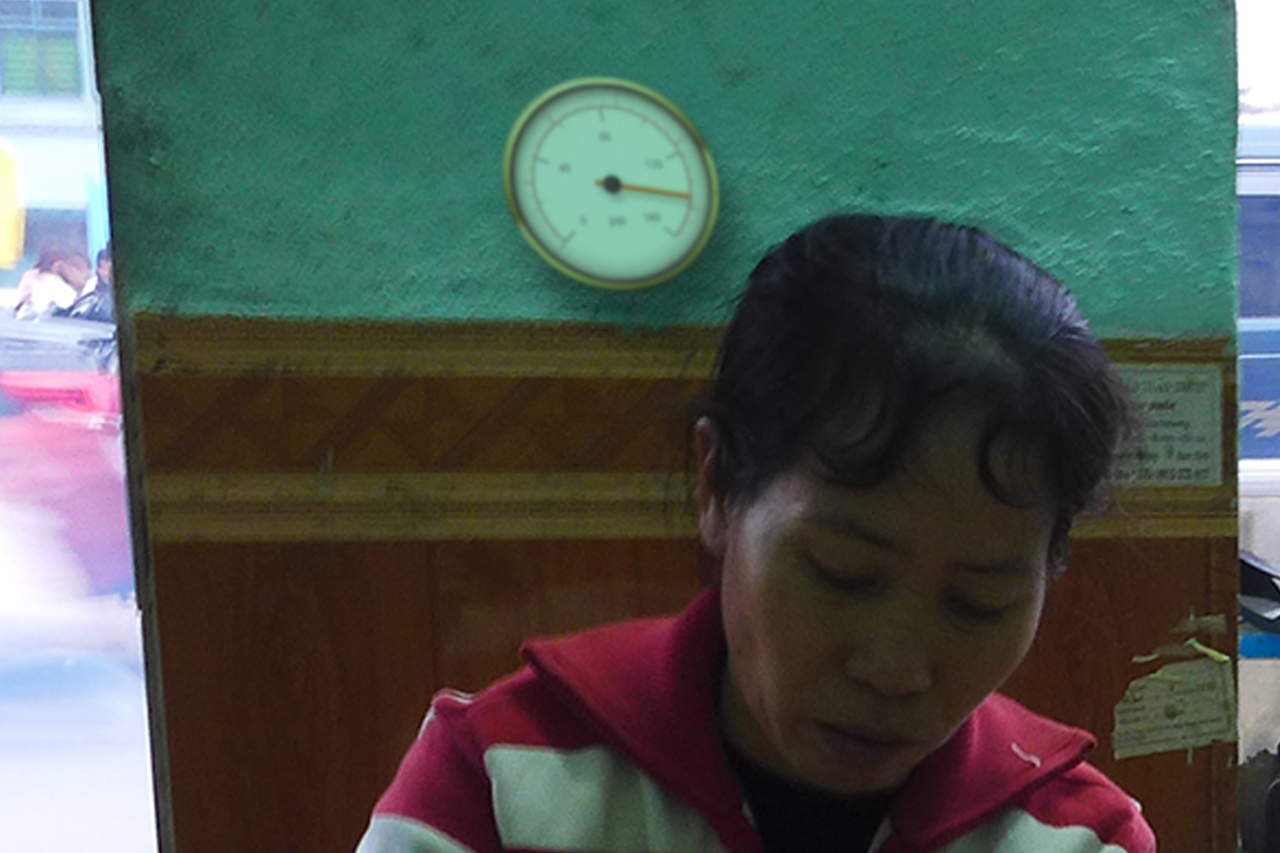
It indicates 140; psi
